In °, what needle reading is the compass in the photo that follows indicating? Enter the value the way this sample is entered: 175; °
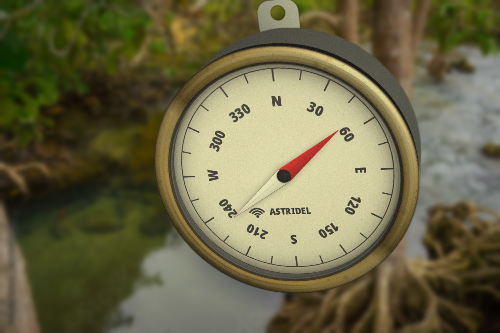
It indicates 52.5; °
